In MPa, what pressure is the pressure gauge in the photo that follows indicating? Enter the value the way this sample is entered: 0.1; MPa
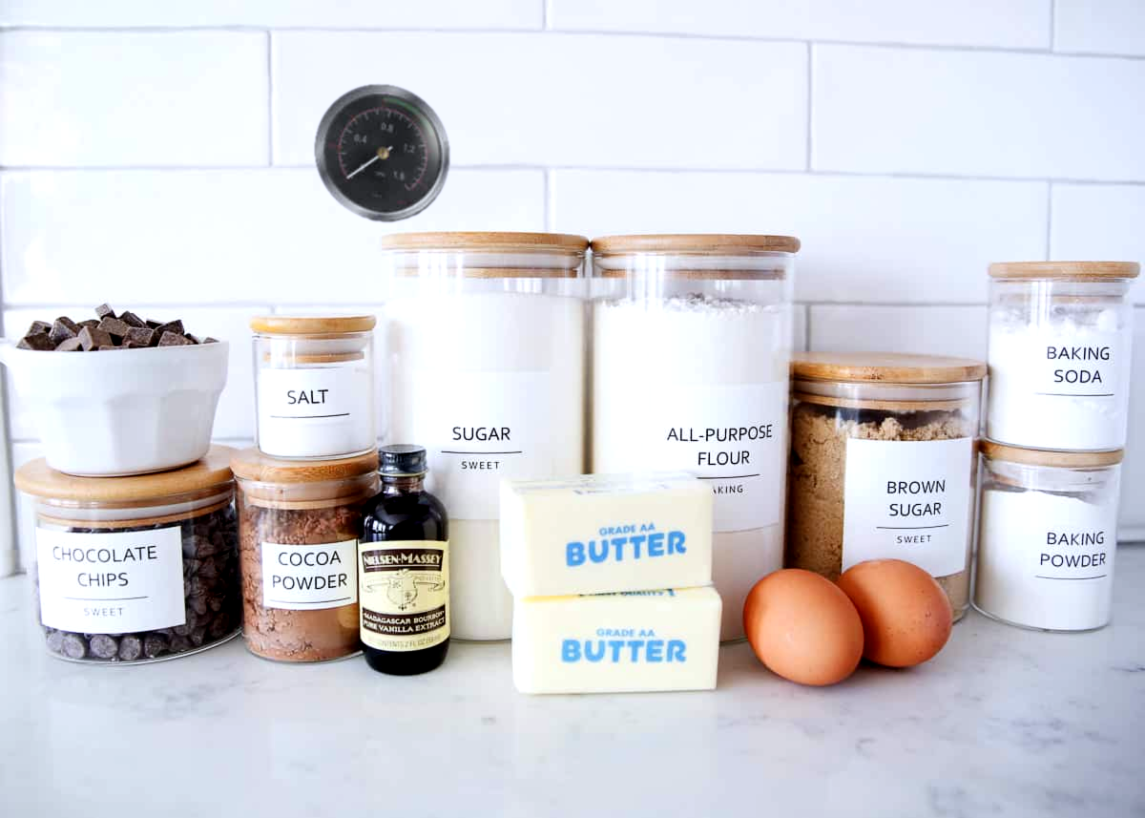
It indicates 0; MPa
